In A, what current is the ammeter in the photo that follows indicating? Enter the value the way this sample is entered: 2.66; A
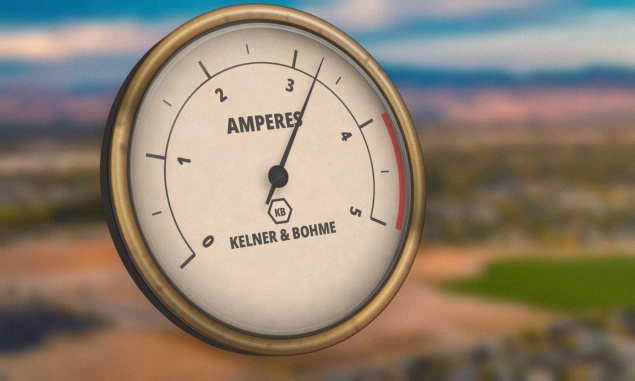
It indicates 3.25; A
